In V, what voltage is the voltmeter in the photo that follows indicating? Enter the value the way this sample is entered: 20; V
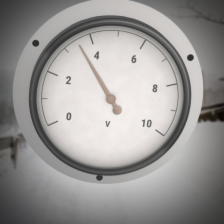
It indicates 3.5; V
